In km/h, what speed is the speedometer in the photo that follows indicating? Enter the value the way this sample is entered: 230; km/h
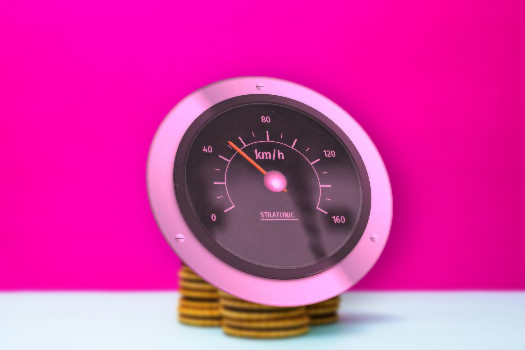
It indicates 50; km/h
